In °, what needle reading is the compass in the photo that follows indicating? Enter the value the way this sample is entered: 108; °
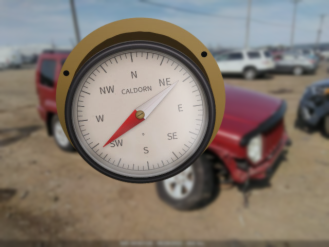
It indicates 235; °
